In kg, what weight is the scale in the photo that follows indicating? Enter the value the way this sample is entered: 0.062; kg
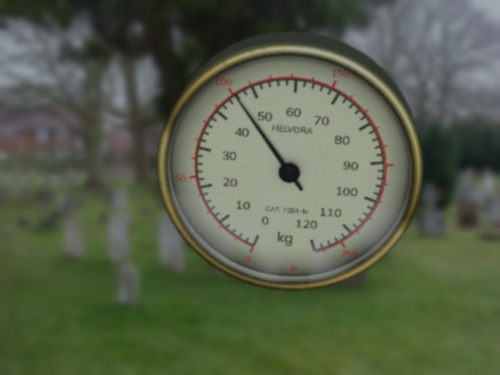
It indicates 46; kg
